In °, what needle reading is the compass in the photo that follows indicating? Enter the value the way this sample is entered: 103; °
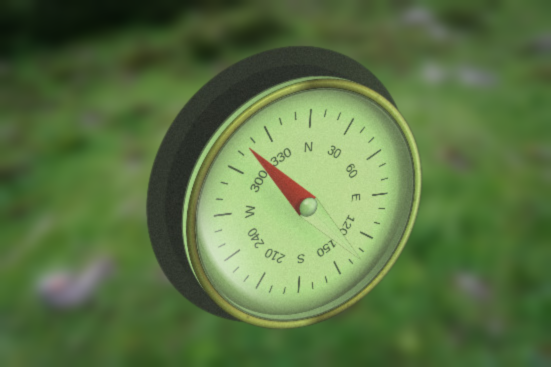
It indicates 315; °
